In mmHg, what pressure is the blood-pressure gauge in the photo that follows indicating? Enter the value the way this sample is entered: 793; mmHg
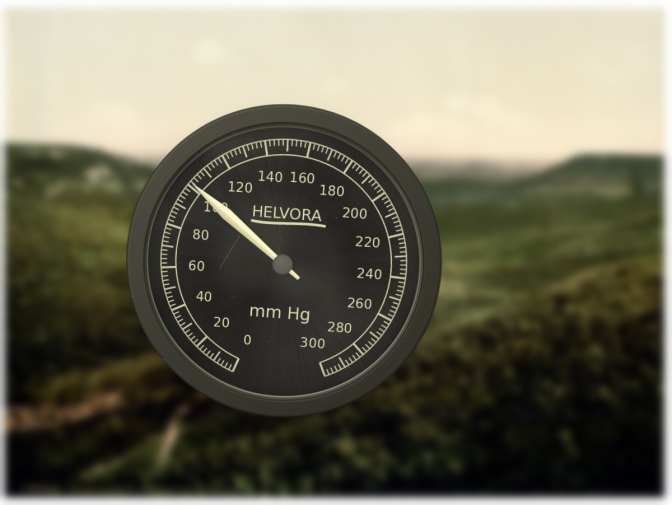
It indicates 102; mmHg
